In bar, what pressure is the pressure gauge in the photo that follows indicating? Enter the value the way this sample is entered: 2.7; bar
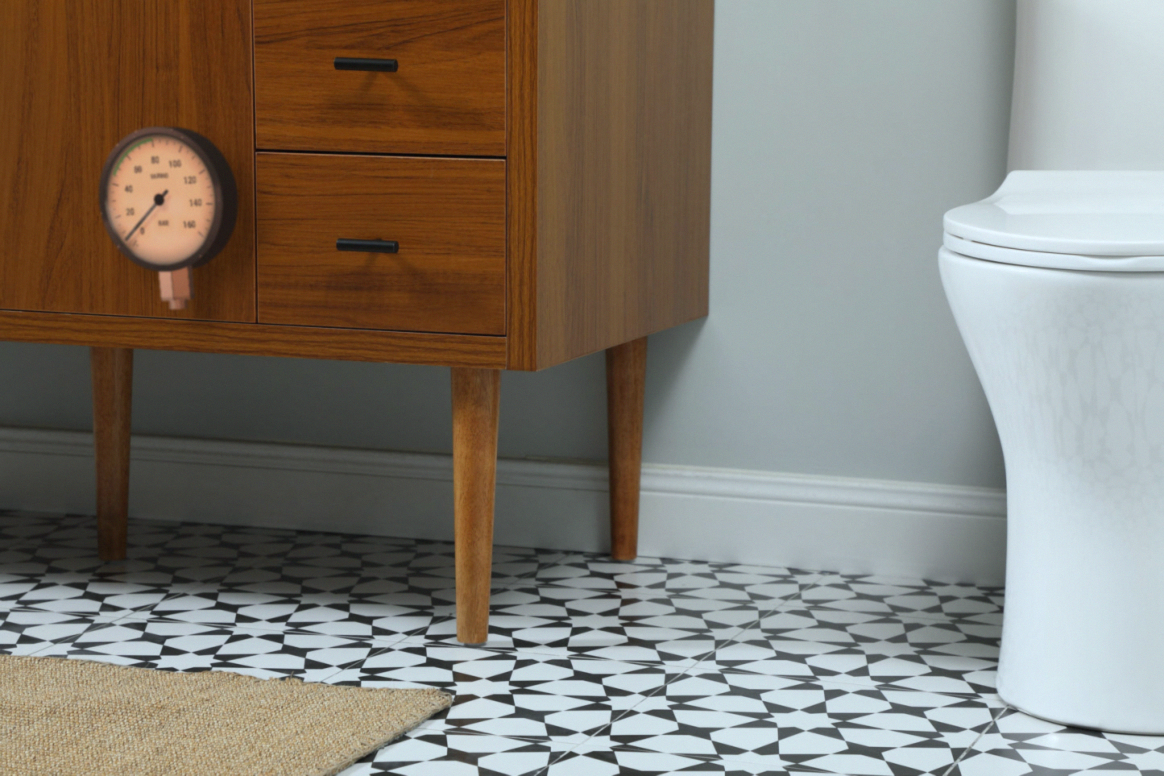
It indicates 5; bar
